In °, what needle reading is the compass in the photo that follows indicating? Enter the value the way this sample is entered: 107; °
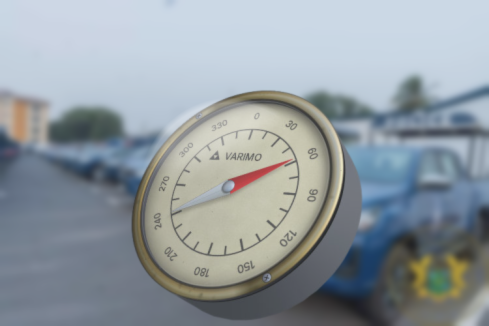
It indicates 60; °
